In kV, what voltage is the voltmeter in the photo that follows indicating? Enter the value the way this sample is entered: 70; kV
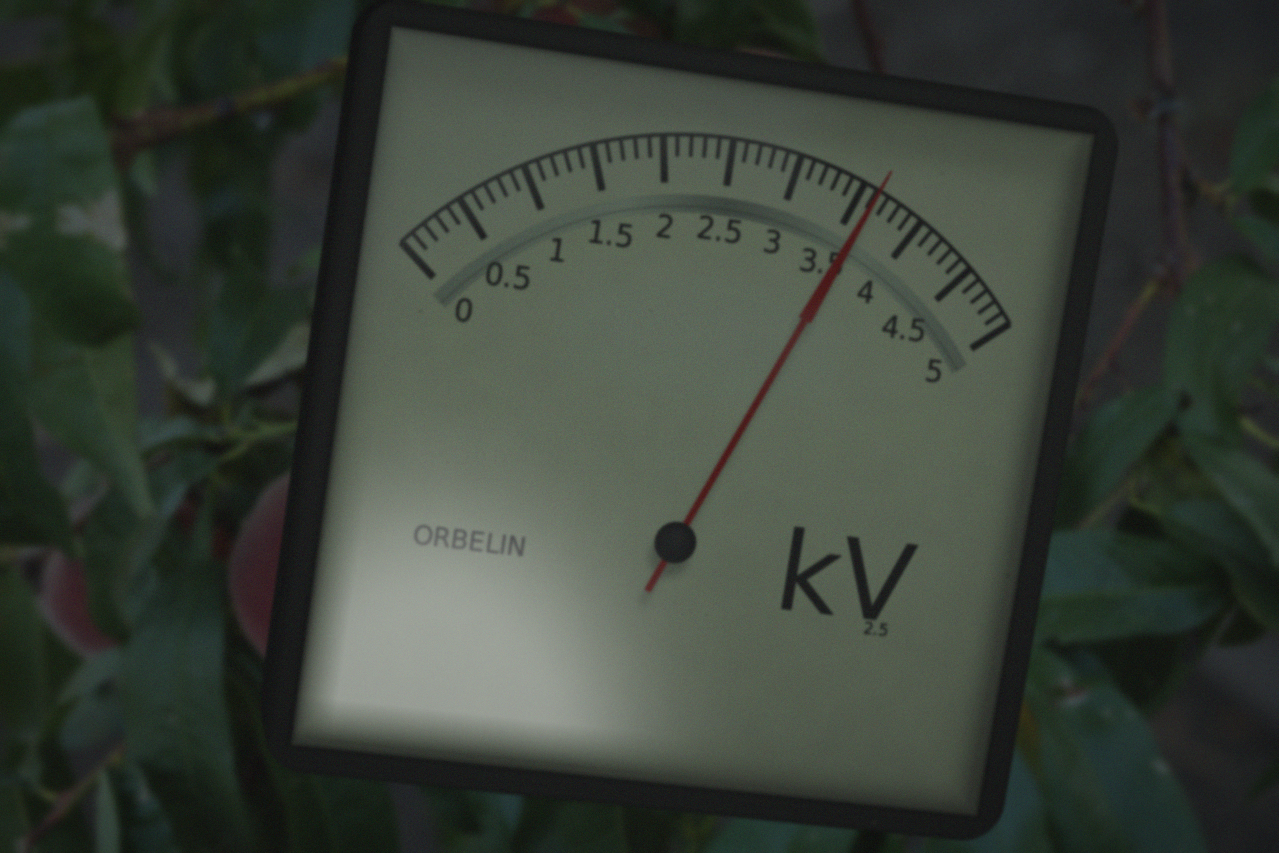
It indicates 3.6; kV
